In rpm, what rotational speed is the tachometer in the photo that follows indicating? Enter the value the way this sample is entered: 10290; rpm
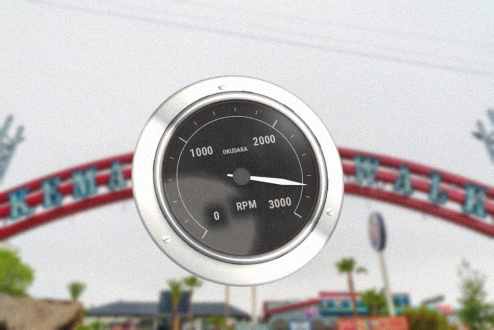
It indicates 2700; rpm
